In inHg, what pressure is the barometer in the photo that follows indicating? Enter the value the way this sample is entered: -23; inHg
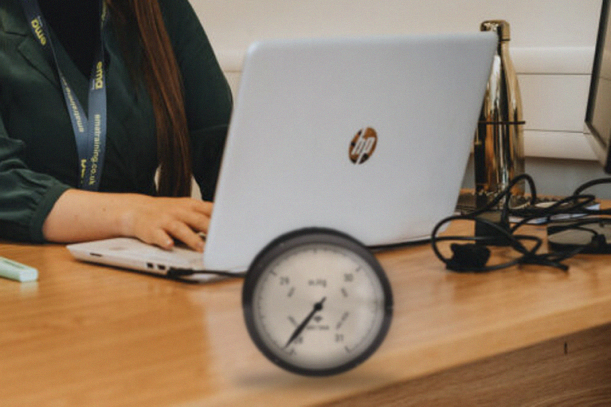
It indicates 28.1; inHg
